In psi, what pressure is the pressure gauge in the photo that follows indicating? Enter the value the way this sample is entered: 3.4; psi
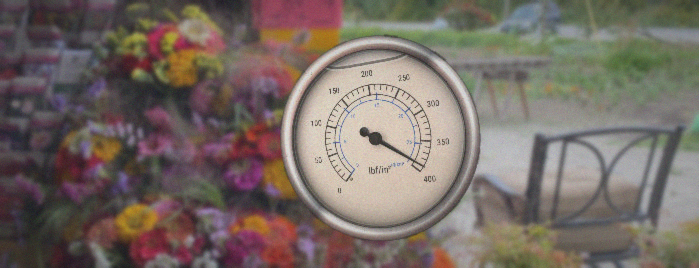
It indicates 390; psi
